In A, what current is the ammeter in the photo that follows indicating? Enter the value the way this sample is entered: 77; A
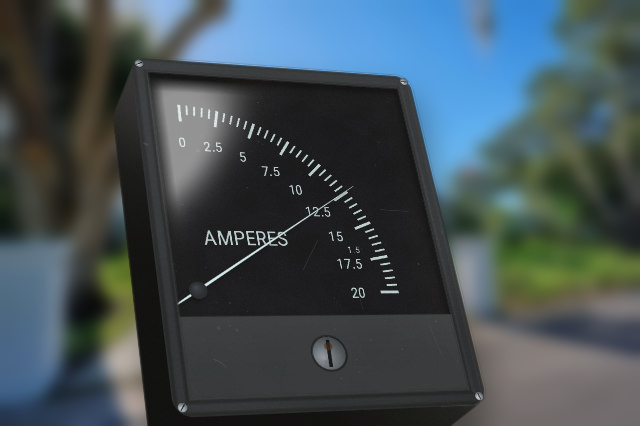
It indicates 12.5; A
